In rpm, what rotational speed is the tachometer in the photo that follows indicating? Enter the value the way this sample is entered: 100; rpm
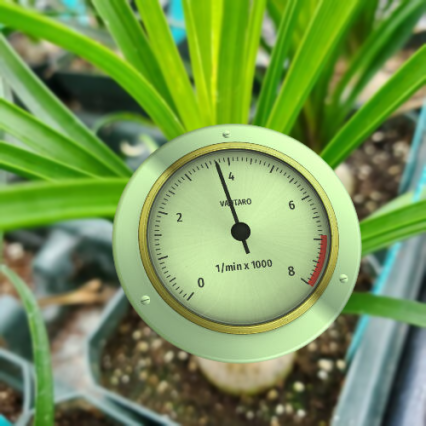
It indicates 3700; rpm
